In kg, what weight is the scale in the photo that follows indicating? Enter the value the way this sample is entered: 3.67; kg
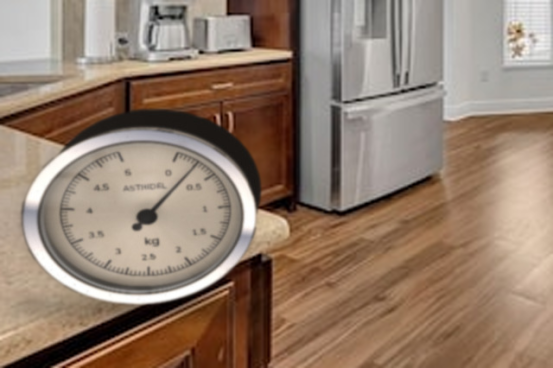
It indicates 0.25; kg
